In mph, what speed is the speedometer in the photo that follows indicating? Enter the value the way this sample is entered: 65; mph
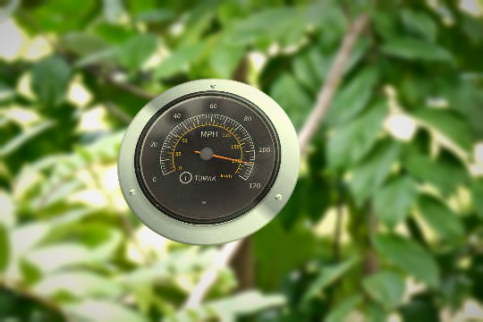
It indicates 110; mph
